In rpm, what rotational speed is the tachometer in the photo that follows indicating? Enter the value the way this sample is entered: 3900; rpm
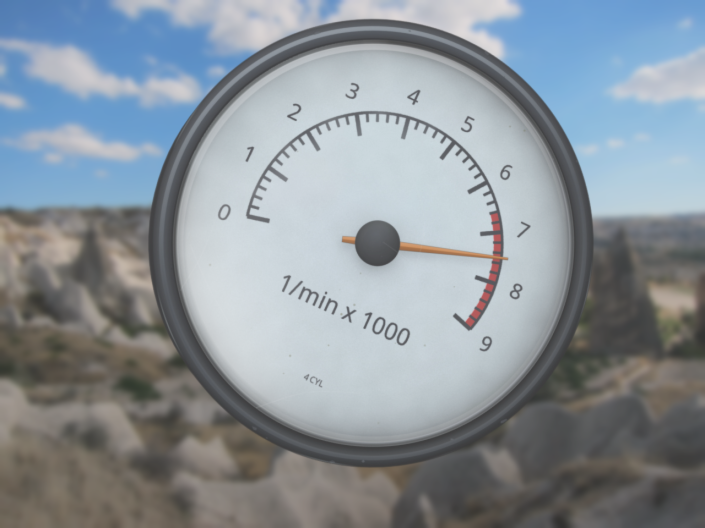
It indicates 7500; rpm
